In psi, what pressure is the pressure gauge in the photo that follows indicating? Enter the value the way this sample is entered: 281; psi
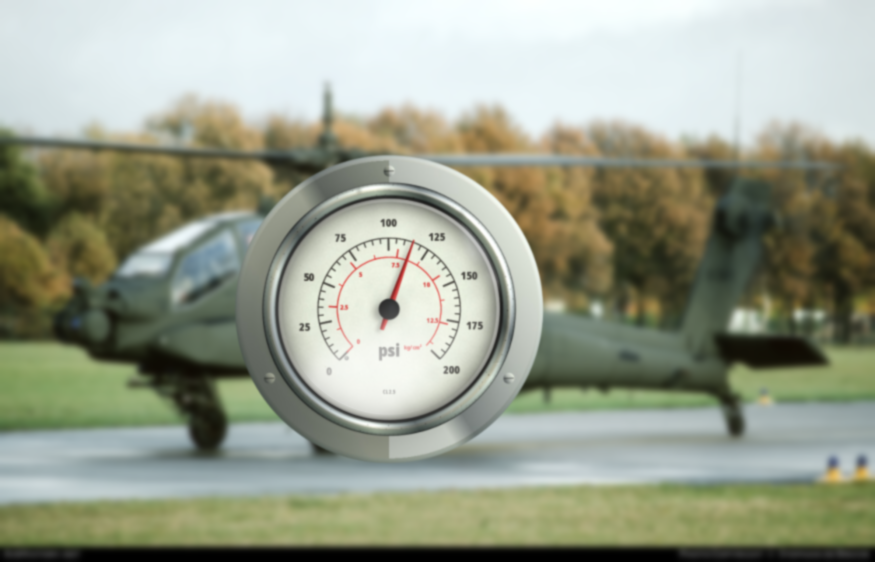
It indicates 115; psi
